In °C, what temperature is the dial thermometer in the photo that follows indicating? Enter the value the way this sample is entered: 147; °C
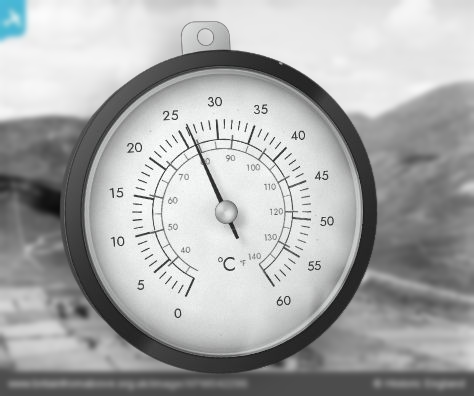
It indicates 26; °C
